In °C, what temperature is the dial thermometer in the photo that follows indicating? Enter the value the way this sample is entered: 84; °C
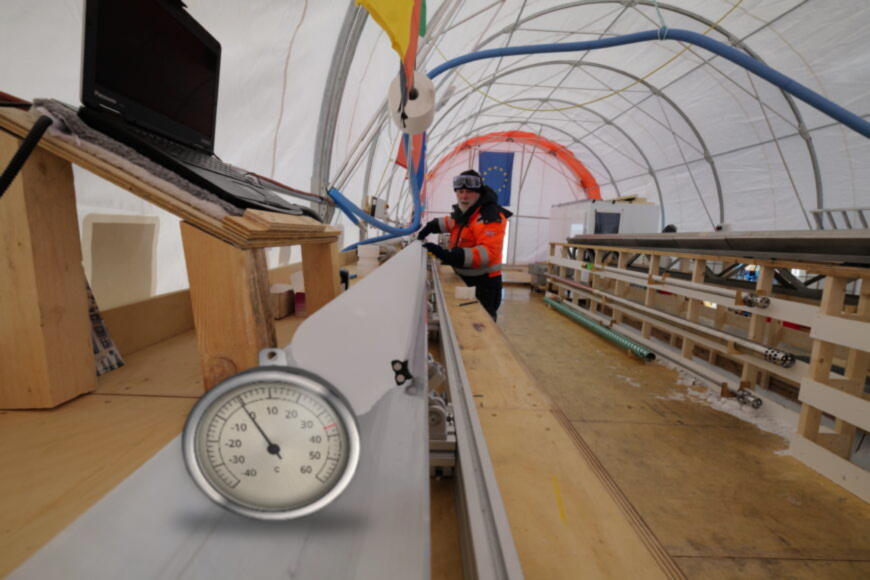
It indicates 0; °C
